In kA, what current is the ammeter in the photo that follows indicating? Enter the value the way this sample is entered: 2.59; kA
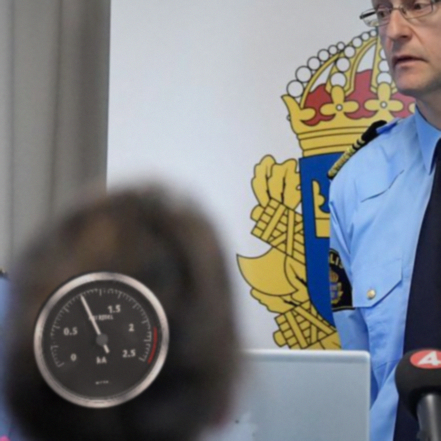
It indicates 1; kA
